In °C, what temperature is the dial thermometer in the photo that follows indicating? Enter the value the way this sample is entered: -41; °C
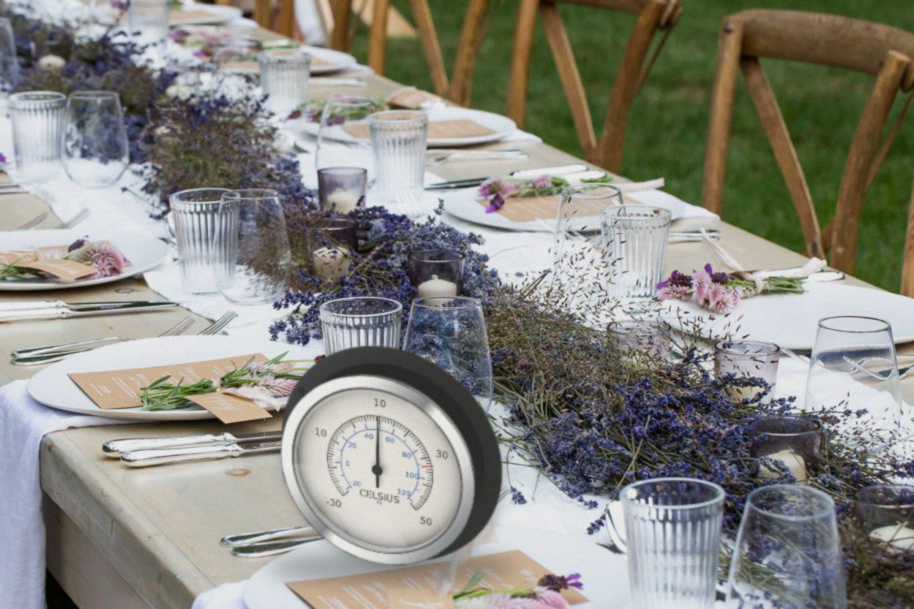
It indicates 10; °C
